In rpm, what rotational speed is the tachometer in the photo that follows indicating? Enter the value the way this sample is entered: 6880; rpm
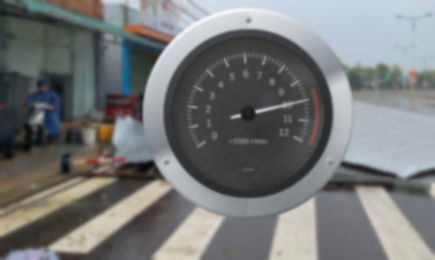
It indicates 10000; rpm
